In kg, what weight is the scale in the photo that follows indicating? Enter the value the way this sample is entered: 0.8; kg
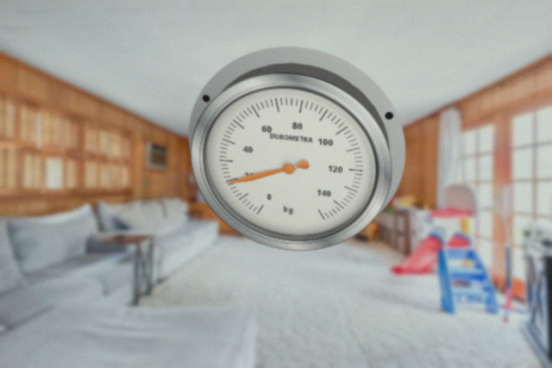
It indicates 20; kg
